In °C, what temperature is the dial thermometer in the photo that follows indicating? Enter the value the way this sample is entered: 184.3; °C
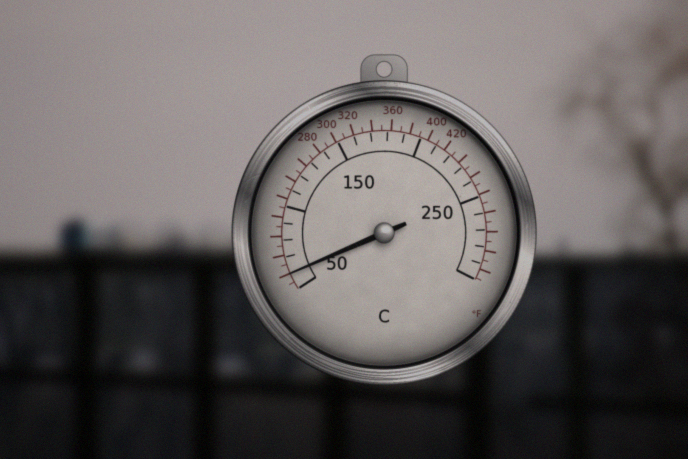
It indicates 60; °C
